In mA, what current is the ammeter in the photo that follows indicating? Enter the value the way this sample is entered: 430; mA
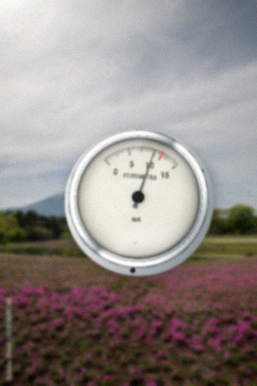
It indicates 10; mA
